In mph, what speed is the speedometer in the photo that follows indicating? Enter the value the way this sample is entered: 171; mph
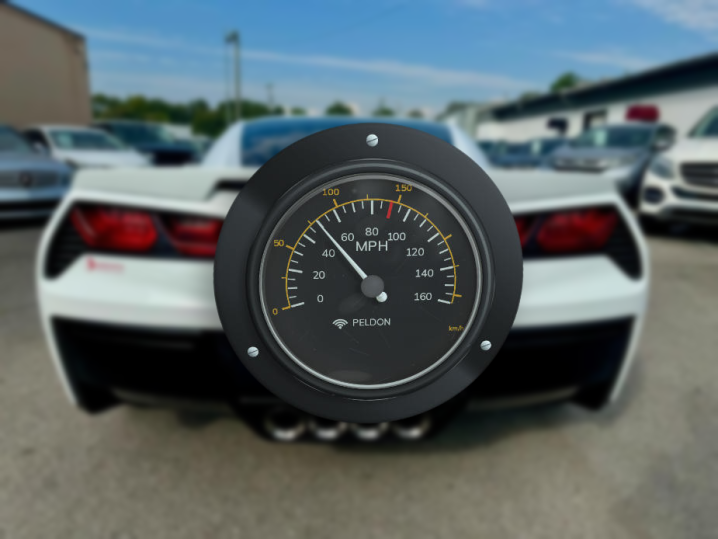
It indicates 50; mph
